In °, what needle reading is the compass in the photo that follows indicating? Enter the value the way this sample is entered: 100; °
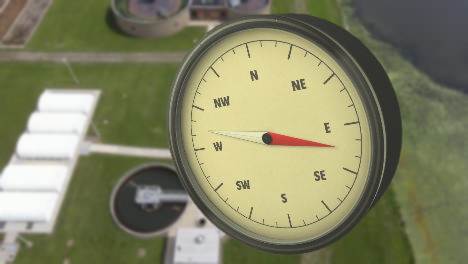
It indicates 105; °
